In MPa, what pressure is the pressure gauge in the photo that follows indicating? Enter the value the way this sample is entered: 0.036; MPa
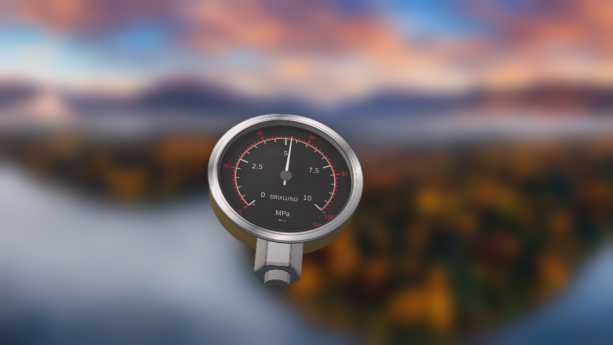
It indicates 5.25; MPa
